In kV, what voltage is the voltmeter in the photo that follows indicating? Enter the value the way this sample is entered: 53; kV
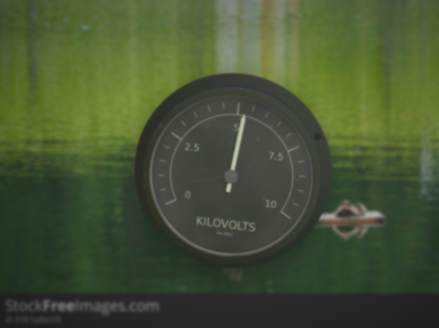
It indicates 5.25; kV
